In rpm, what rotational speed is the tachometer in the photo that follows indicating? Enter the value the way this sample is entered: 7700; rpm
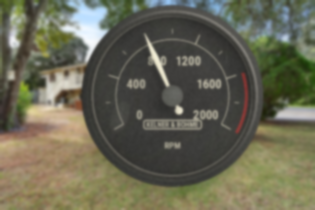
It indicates 800; rpm
